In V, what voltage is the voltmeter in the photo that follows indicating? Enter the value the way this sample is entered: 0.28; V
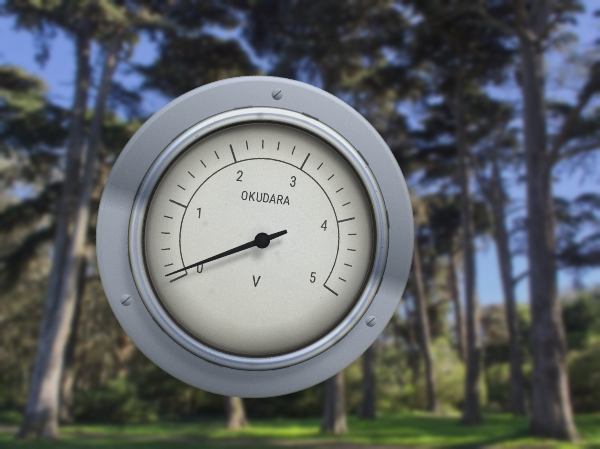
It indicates 0.1; V
